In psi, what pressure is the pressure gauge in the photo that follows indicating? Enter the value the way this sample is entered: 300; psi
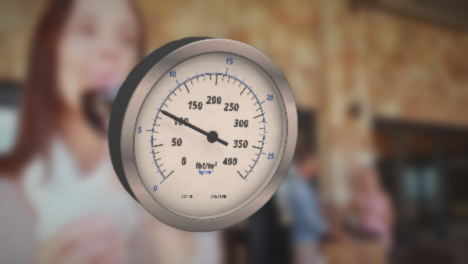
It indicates 100; psi
